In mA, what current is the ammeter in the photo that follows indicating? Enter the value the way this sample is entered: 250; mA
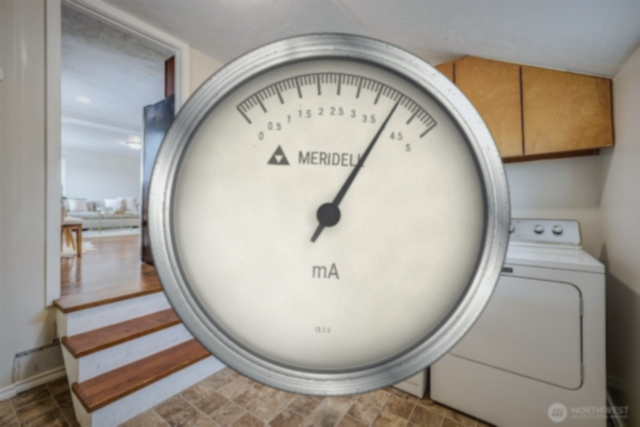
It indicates 4; mA
